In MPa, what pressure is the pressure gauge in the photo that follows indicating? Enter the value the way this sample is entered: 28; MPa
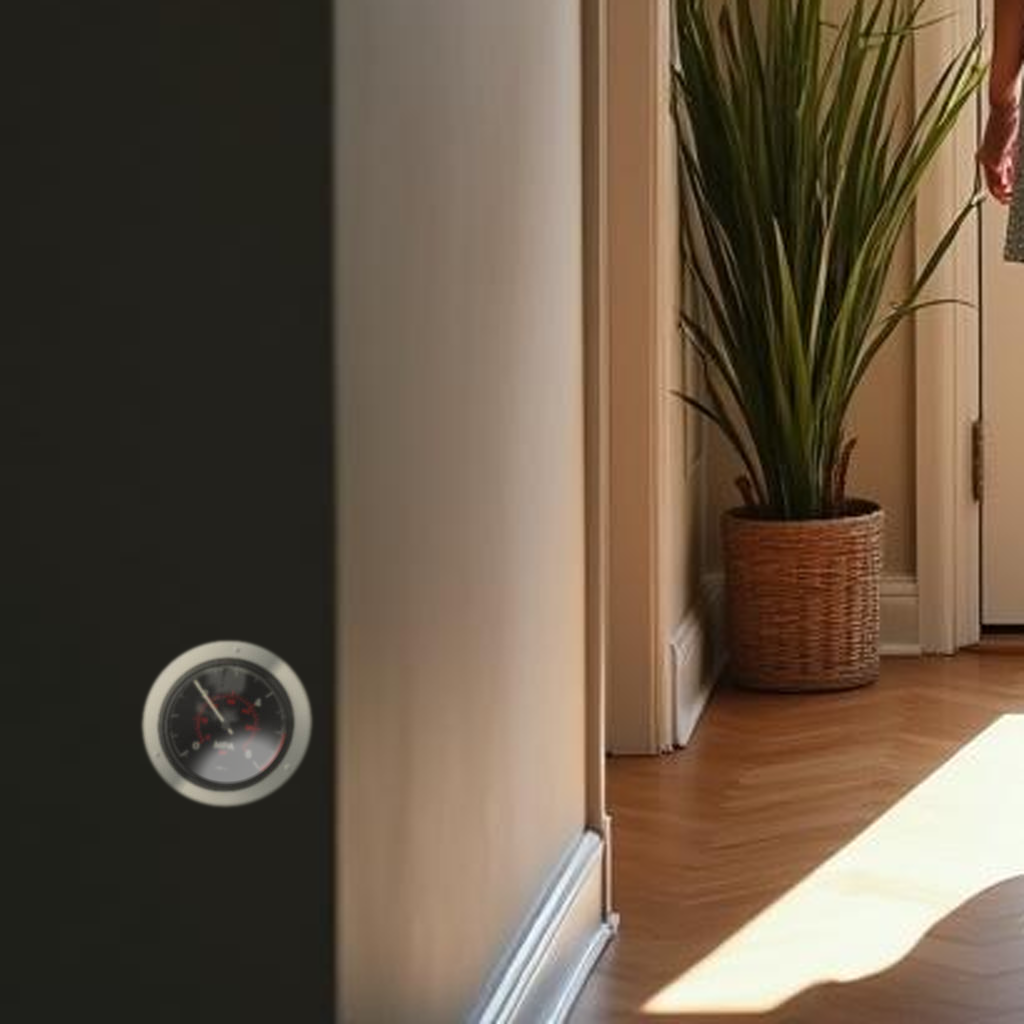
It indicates 2; MPa
